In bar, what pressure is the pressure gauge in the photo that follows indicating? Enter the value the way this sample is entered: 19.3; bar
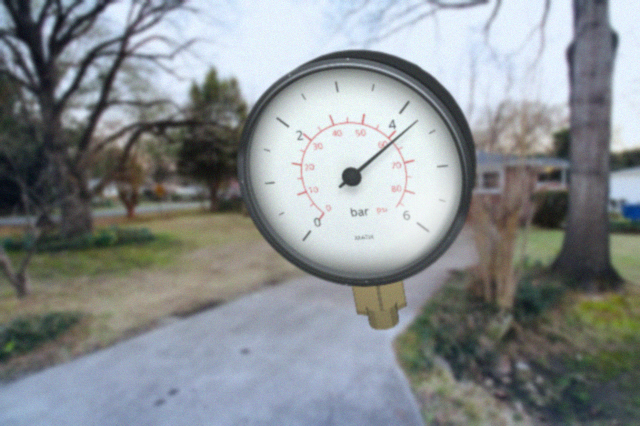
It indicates 4.25; bar
